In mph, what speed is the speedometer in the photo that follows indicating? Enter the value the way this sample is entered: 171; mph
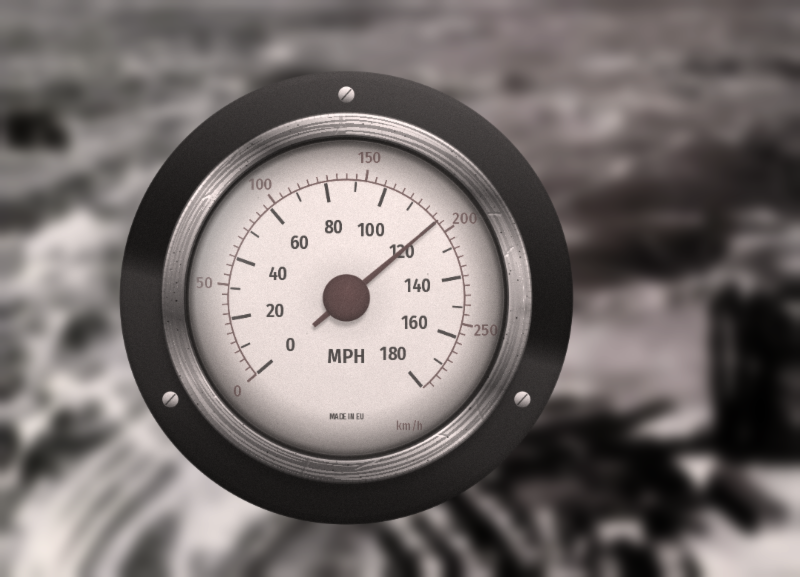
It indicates 120; mph
